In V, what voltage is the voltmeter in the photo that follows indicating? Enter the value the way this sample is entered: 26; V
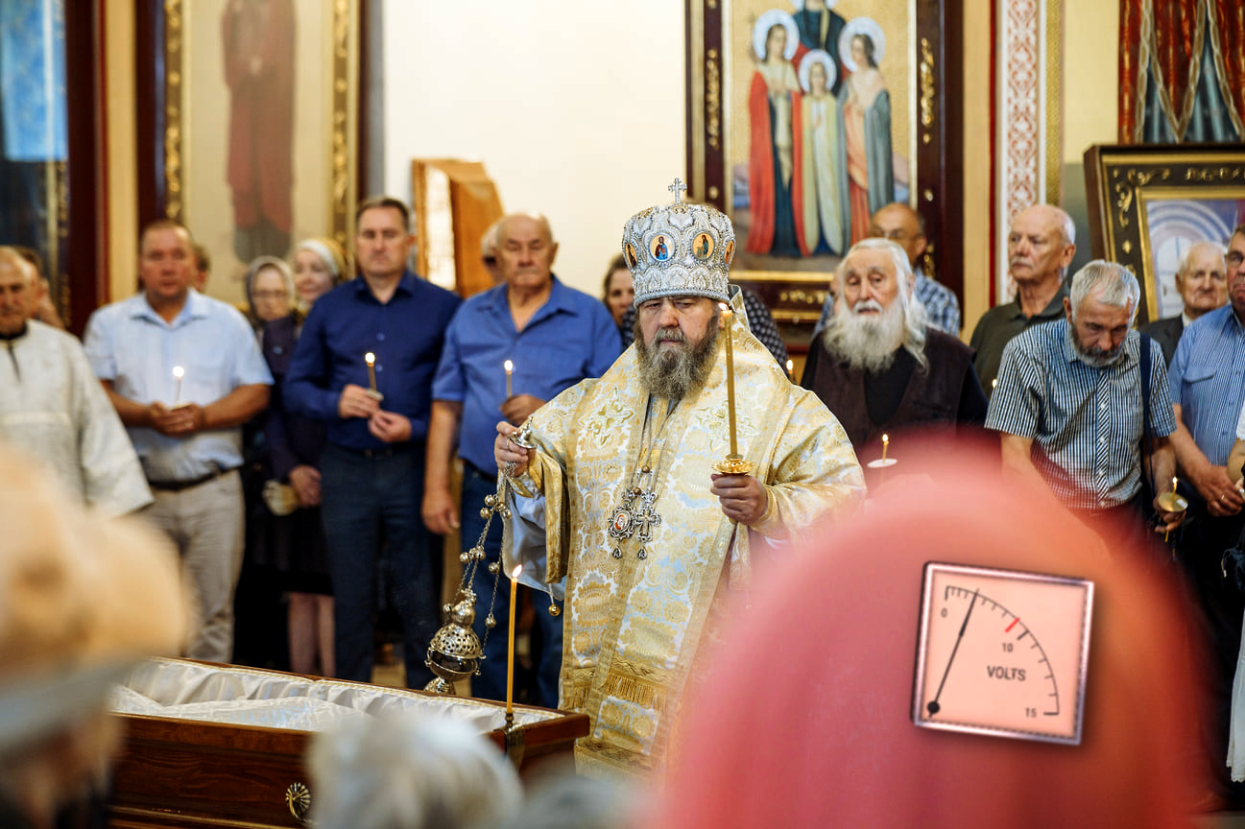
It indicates 5; V
